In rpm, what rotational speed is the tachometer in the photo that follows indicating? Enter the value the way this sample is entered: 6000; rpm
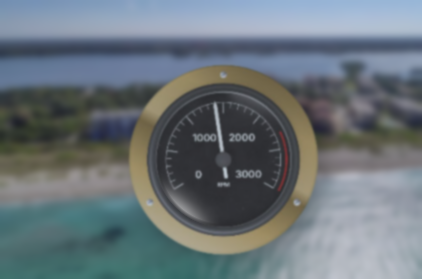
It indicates 1400; rpm
